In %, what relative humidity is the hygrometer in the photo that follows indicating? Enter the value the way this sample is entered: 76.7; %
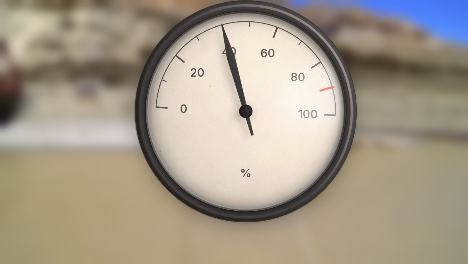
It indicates 40; %
